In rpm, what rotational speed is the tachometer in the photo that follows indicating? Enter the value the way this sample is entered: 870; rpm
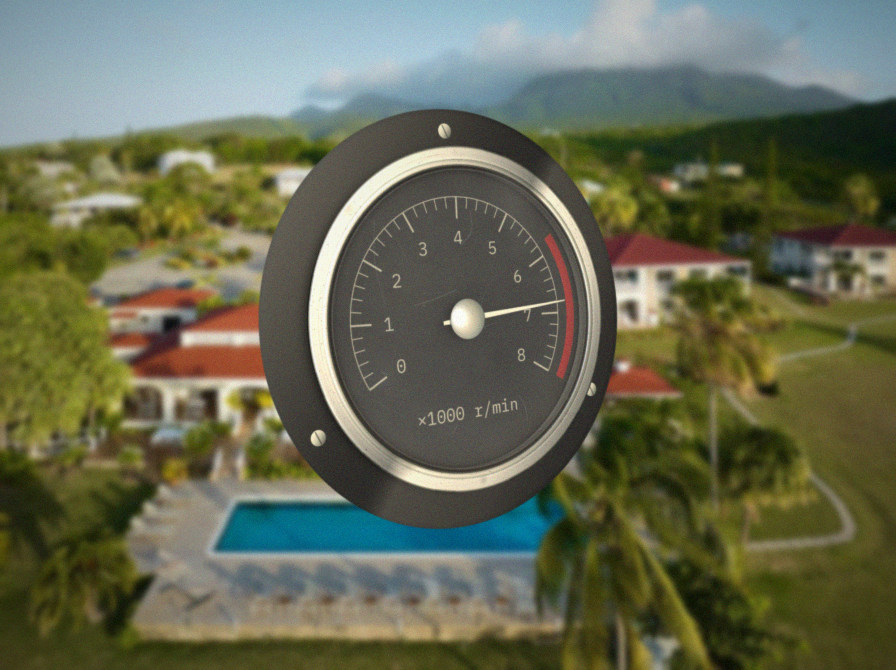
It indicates 6800; rpm
